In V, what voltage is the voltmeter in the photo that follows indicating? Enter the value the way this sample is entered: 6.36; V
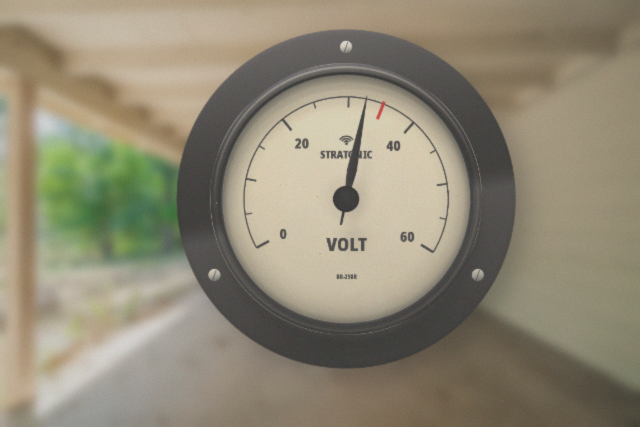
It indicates 32.5; V
